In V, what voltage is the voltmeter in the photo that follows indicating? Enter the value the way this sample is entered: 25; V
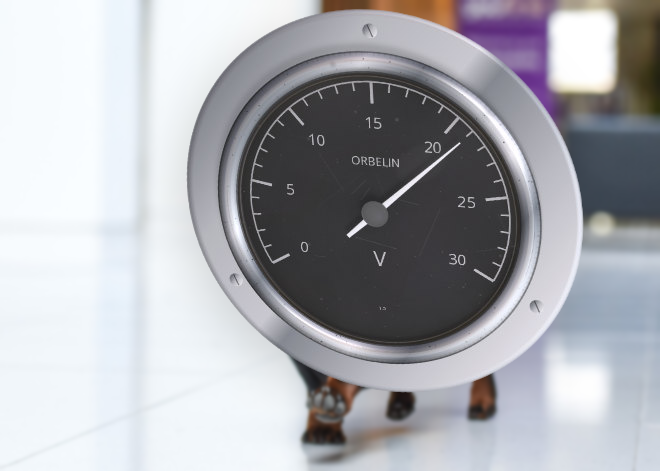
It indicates 21; V
